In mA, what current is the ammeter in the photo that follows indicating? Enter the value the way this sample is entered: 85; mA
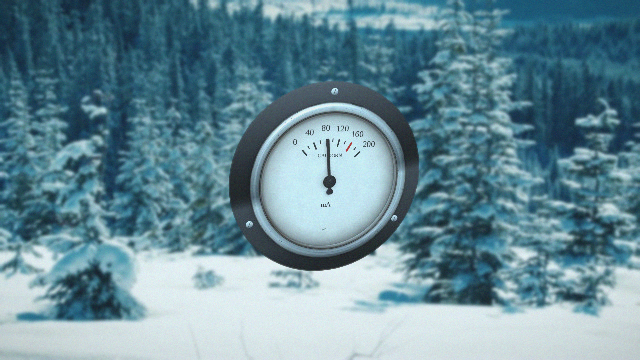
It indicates 80; mA
